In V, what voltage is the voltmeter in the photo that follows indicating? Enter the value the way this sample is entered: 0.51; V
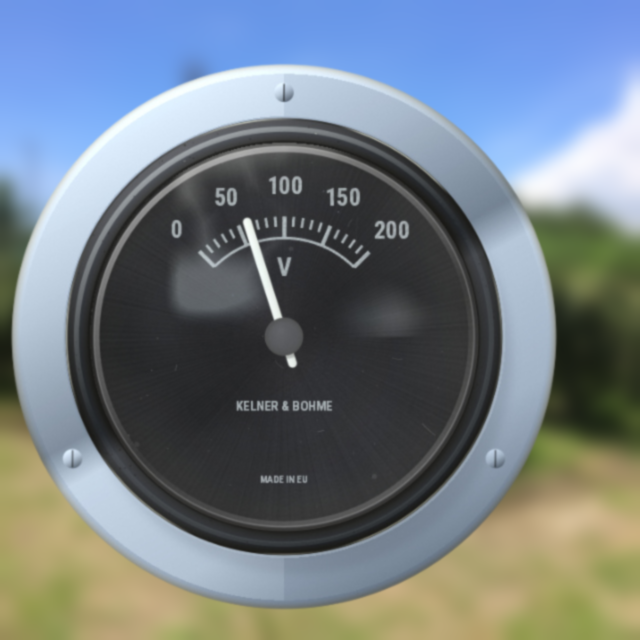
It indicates 60; V
